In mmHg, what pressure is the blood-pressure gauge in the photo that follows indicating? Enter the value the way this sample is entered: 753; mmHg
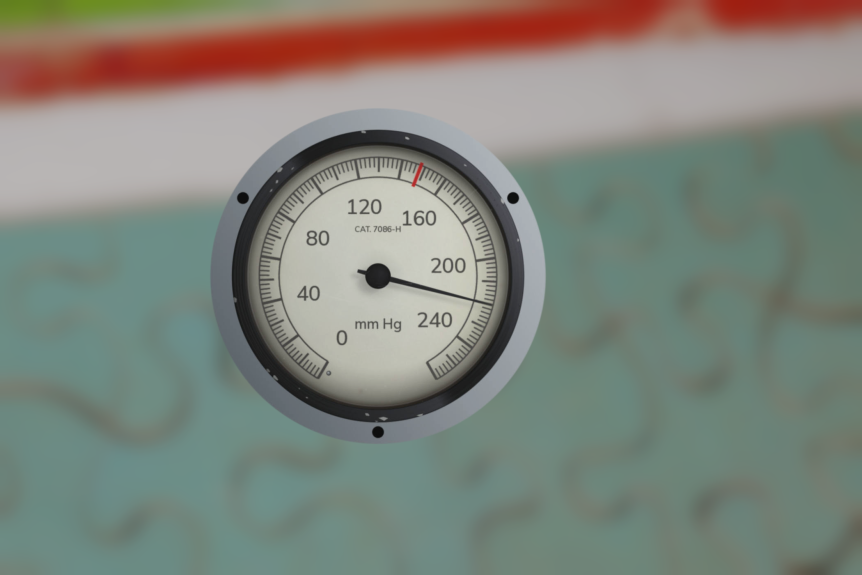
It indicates 220; mmHg
